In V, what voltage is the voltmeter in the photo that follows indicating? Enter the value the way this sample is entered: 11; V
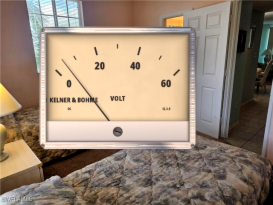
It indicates 5; V
